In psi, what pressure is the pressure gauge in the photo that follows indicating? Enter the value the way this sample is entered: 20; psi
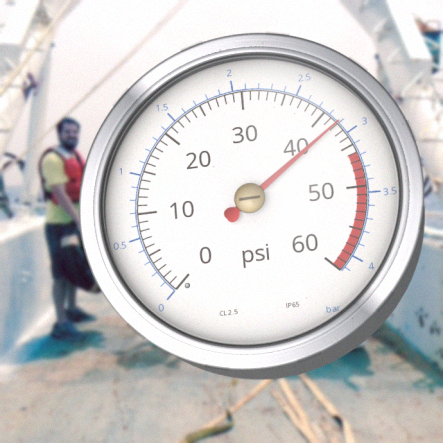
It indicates 42; psi
